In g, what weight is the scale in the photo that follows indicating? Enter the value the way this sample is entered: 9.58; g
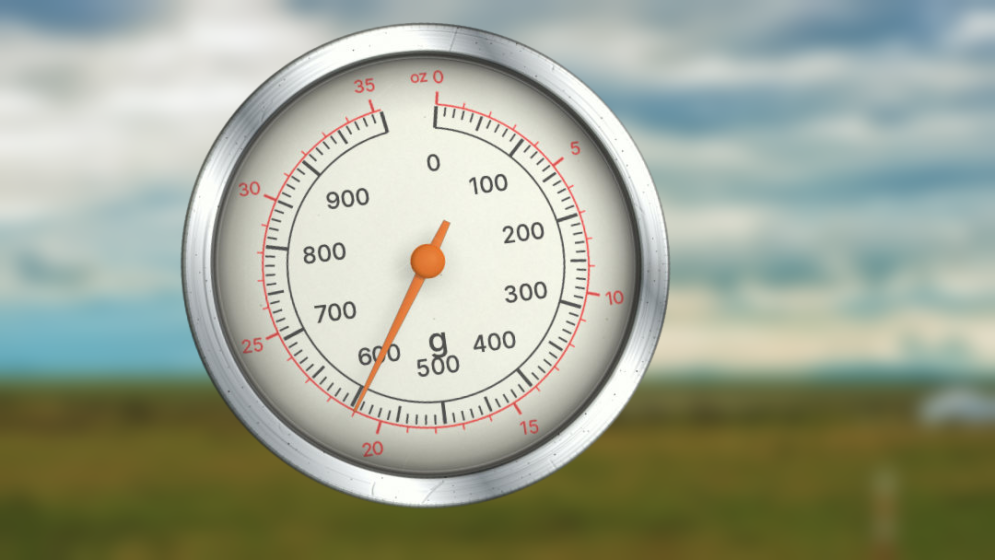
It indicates 595; g
